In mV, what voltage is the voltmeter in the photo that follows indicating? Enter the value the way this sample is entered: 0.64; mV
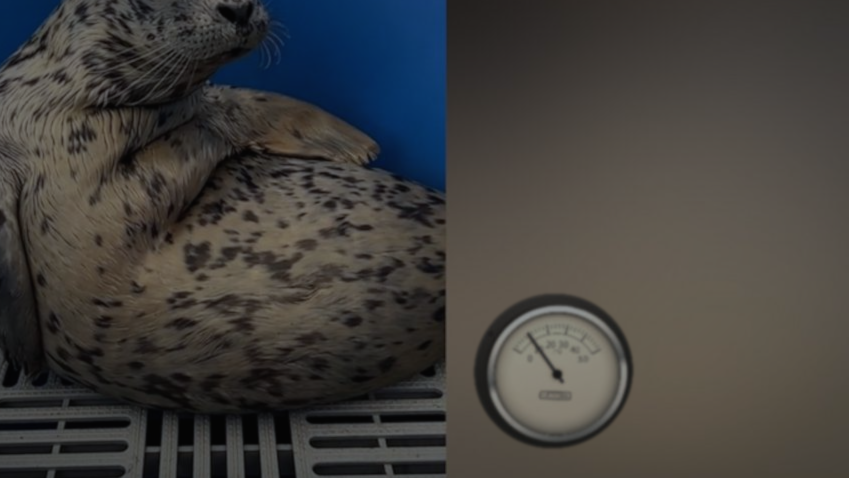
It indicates 10; mV
